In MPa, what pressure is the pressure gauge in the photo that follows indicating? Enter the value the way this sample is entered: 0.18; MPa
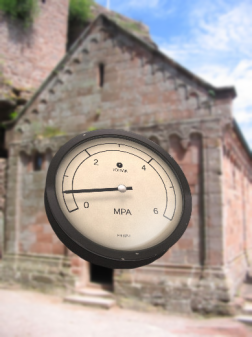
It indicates 0.5; MPa
